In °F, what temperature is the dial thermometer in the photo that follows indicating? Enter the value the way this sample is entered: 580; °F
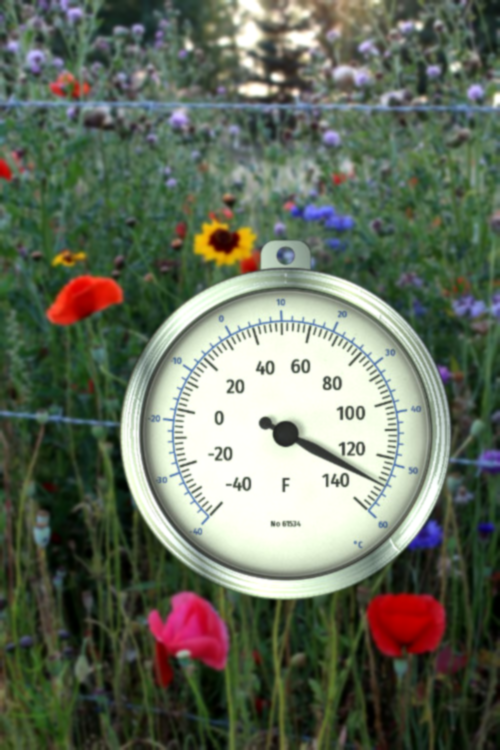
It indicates 130; °F
